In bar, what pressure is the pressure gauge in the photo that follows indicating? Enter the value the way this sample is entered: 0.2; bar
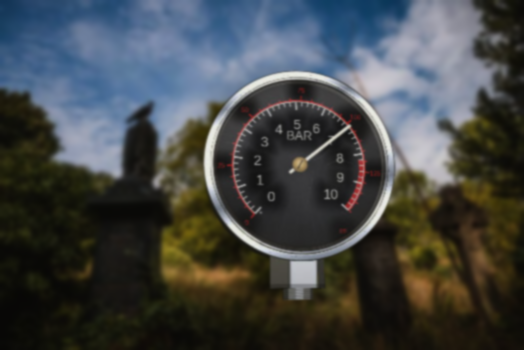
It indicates 7; bar
